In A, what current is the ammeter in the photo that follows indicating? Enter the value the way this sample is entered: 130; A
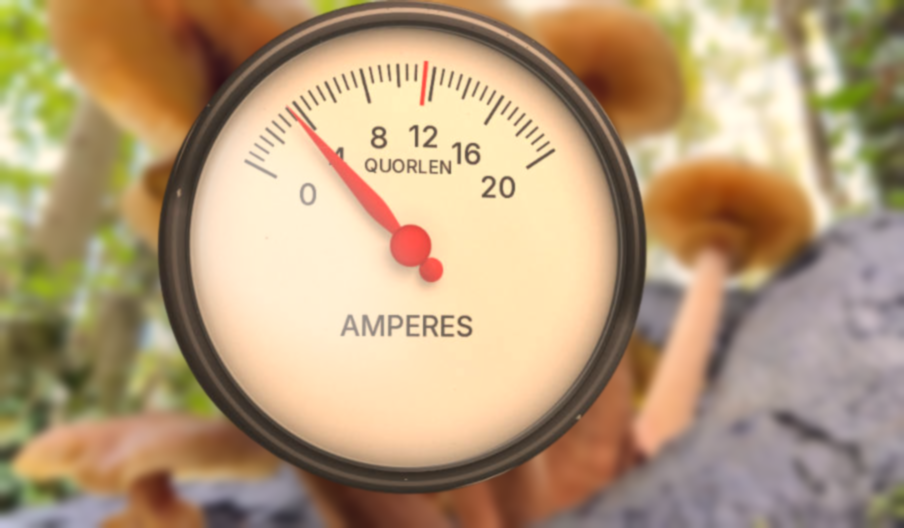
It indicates 3.5; A
